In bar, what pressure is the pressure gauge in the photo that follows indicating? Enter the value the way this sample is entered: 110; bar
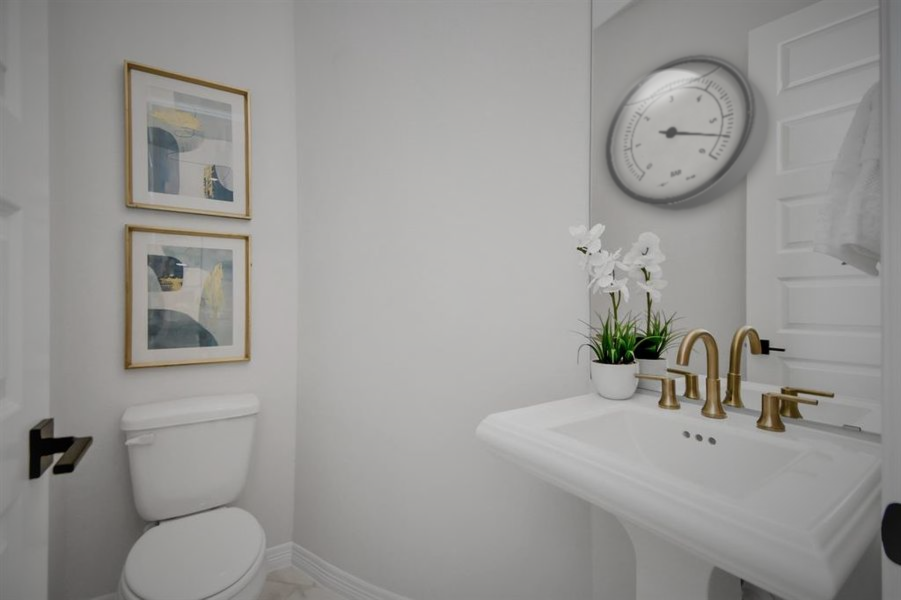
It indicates 5.5; bar
